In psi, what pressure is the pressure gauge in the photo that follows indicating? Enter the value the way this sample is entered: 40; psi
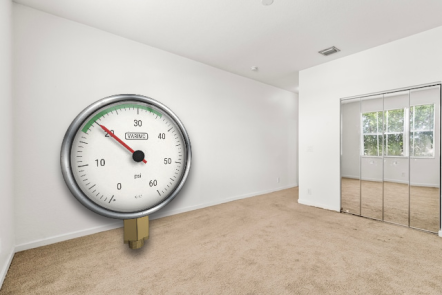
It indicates 20; psi
